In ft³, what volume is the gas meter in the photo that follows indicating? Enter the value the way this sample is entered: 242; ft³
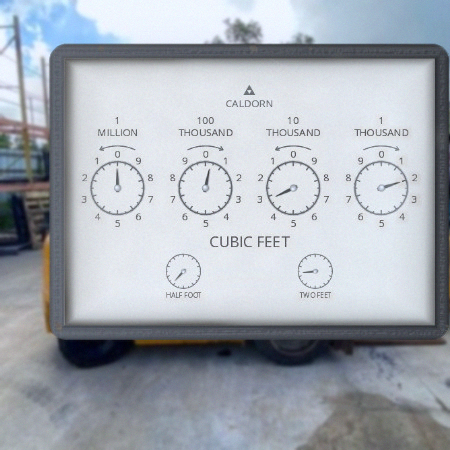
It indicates 3200; ft³
